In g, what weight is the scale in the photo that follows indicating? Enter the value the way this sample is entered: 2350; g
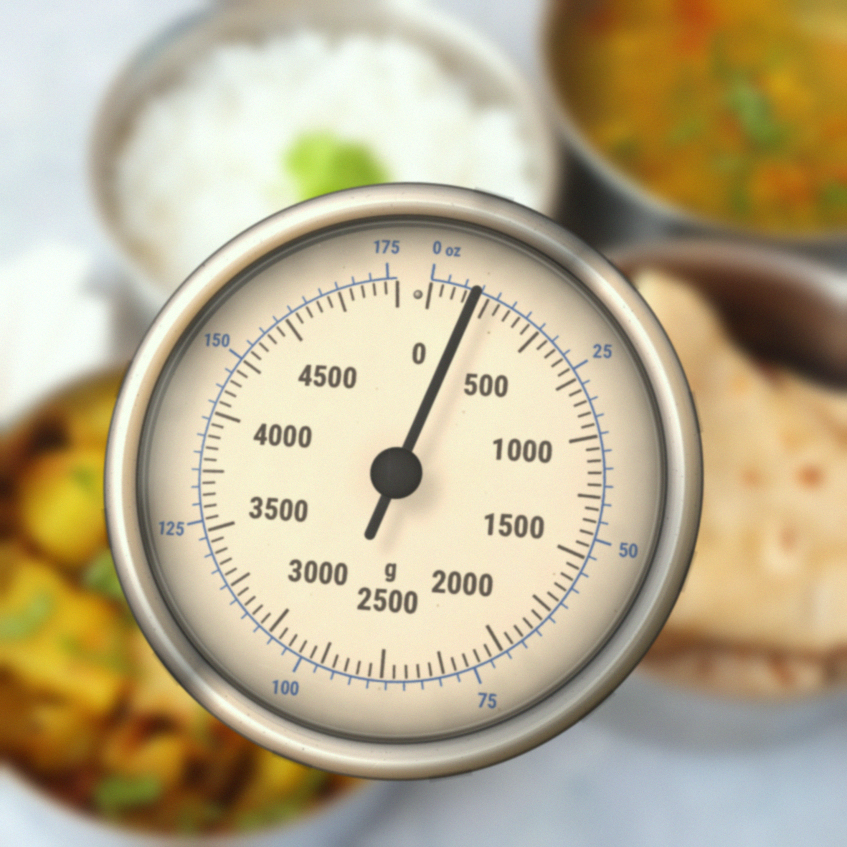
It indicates 200; g
